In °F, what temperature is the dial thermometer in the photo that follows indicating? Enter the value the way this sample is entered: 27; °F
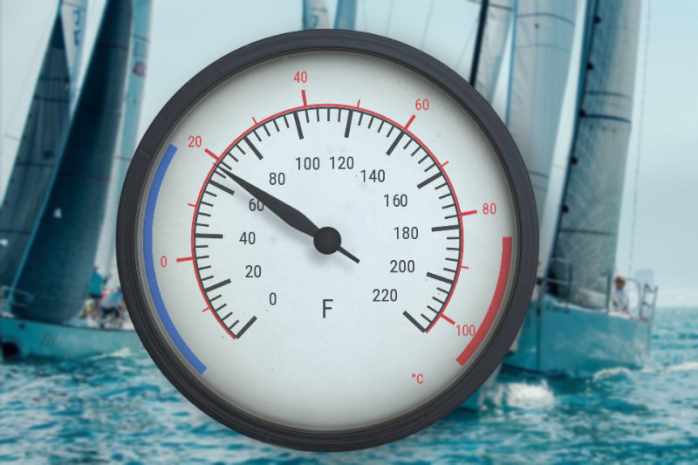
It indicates 66; °F
